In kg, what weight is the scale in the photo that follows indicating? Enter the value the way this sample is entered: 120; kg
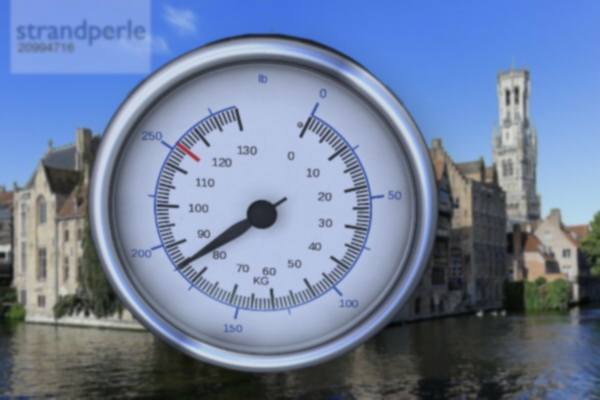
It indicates 85; kg
